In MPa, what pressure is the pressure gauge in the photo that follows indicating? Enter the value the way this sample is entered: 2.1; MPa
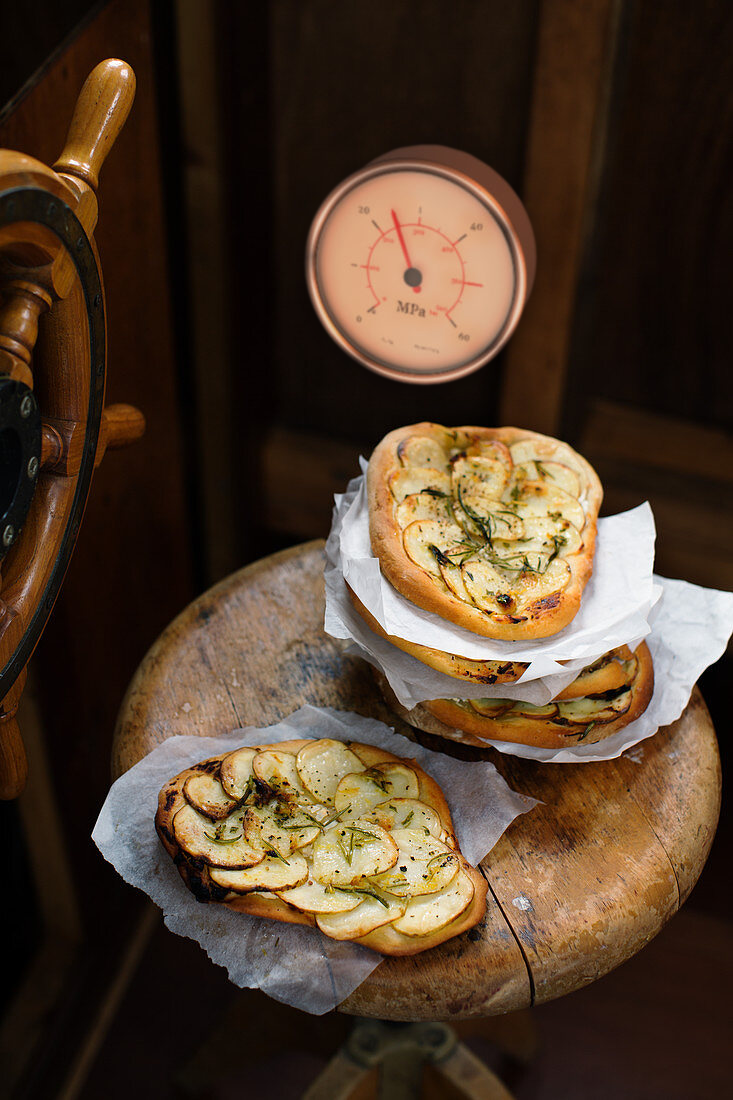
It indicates 25; MPa
